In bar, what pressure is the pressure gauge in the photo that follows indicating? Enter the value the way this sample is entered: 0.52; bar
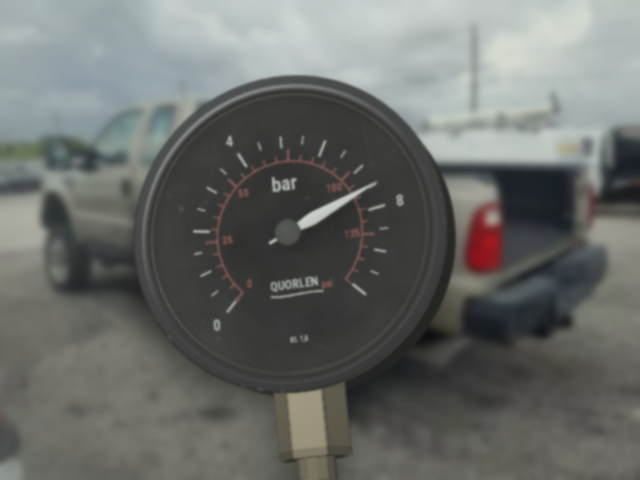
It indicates 7.5; bar
